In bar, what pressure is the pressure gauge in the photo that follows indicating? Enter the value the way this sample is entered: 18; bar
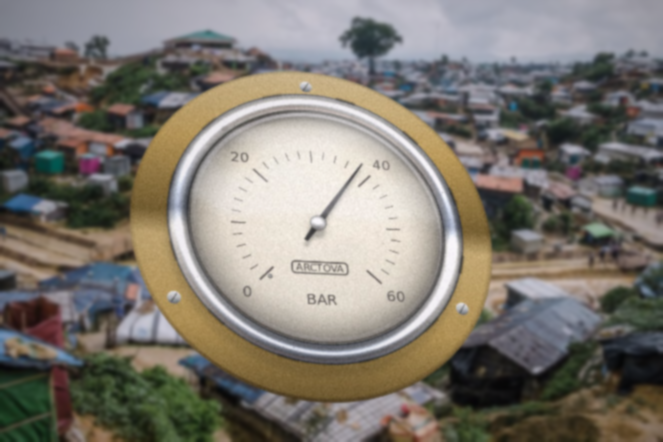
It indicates 38; bar
